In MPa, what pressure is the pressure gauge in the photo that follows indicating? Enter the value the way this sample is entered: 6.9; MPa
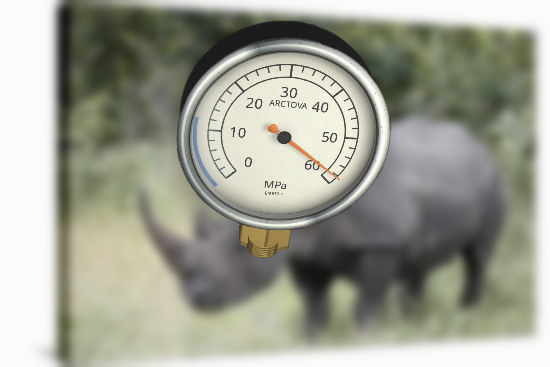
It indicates 58; MPa
